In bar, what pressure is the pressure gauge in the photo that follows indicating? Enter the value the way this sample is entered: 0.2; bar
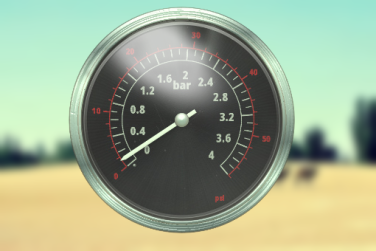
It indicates 0.1; bar
